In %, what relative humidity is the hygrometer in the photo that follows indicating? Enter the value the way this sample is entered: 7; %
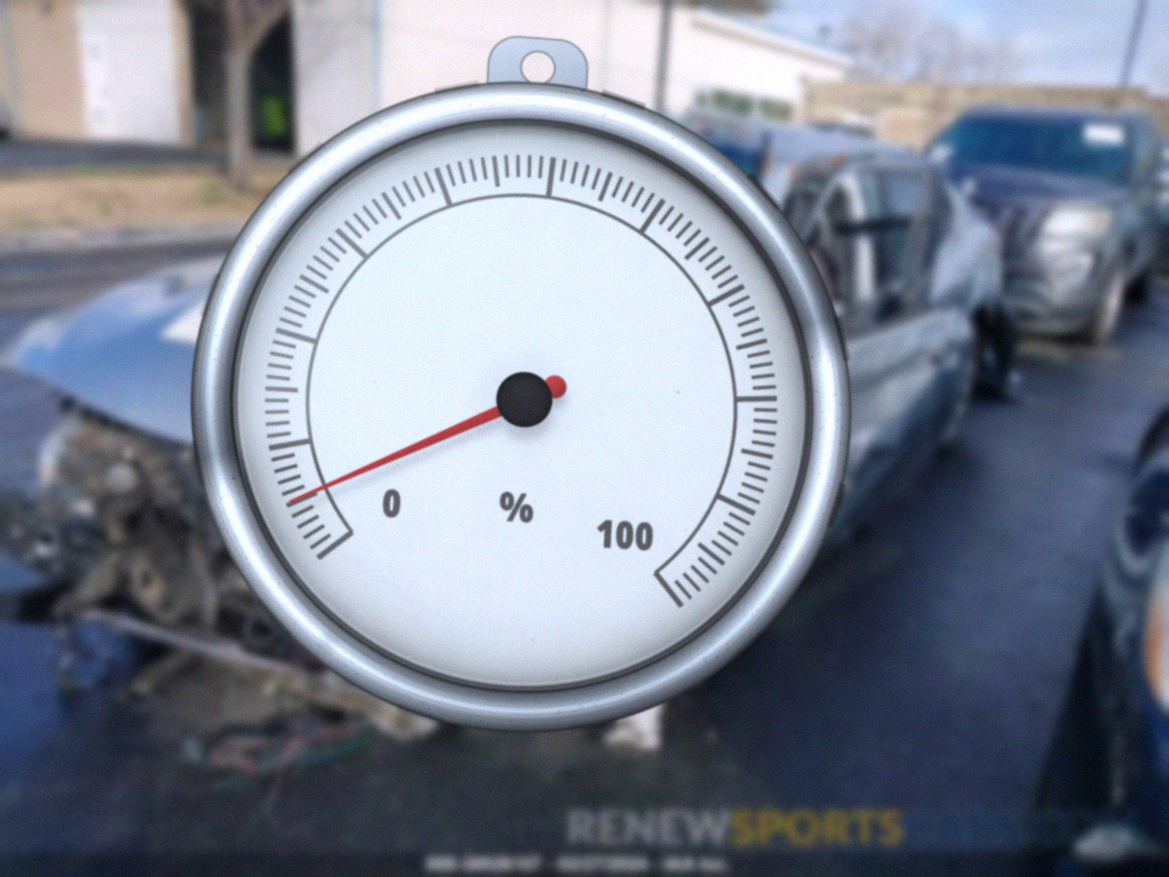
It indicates 5; %
